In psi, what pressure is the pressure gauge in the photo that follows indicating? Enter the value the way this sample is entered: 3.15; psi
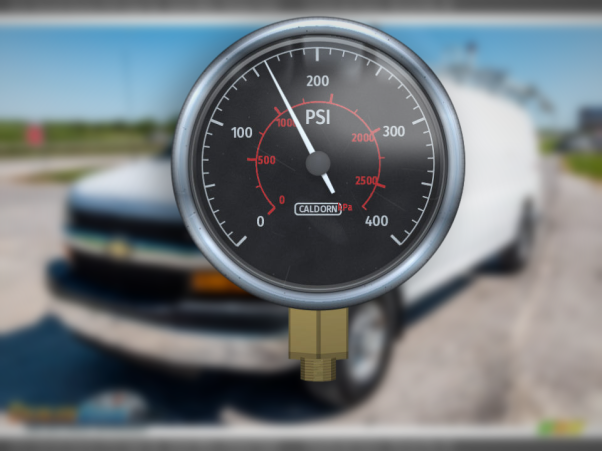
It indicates 160; psi
